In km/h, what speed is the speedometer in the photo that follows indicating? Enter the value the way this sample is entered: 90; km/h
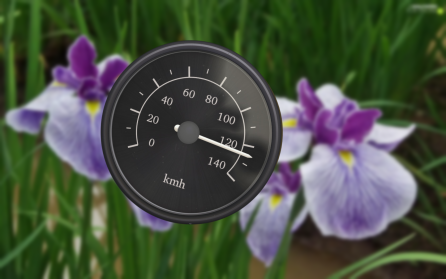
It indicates 125; km/h
